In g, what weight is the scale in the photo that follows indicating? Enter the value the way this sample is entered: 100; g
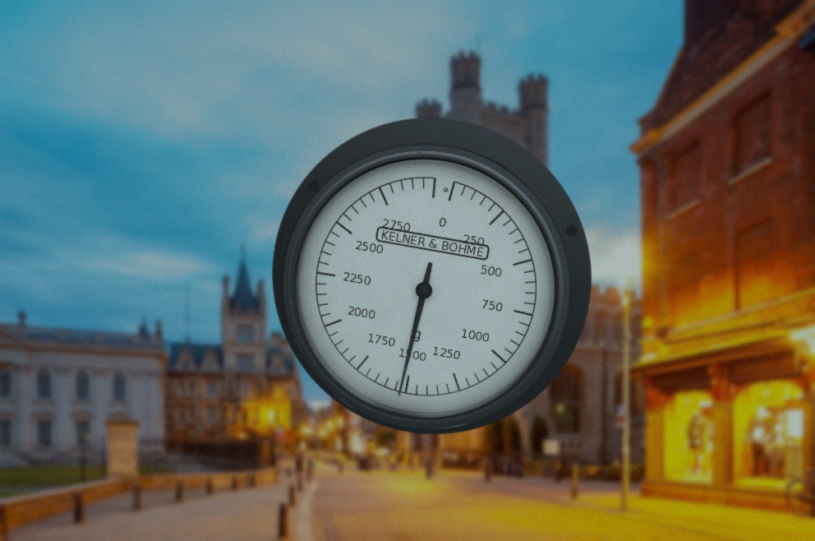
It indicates 1525; g
